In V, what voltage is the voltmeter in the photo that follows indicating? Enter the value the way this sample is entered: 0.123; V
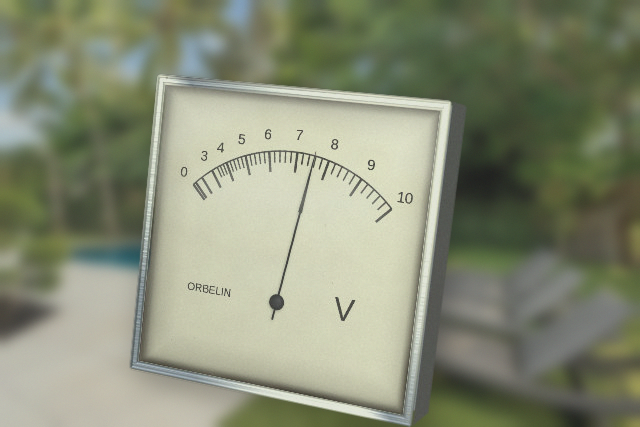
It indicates 7.6; V
